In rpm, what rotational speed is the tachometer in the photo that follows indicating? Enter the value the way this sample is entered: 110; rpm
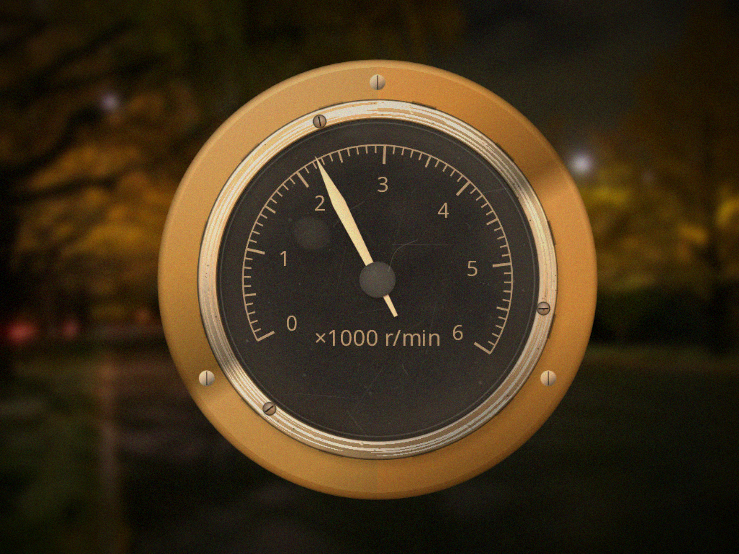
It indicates 2250; rpm
